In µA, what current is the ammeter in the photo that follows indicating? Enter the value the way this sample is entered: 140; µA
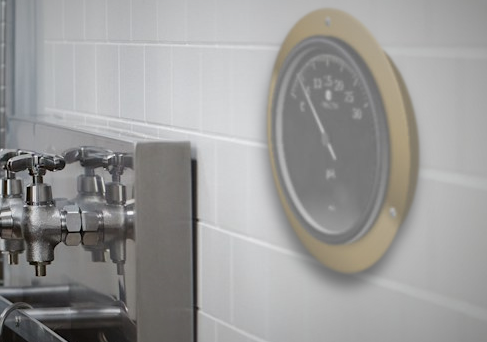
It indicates 5; µA
